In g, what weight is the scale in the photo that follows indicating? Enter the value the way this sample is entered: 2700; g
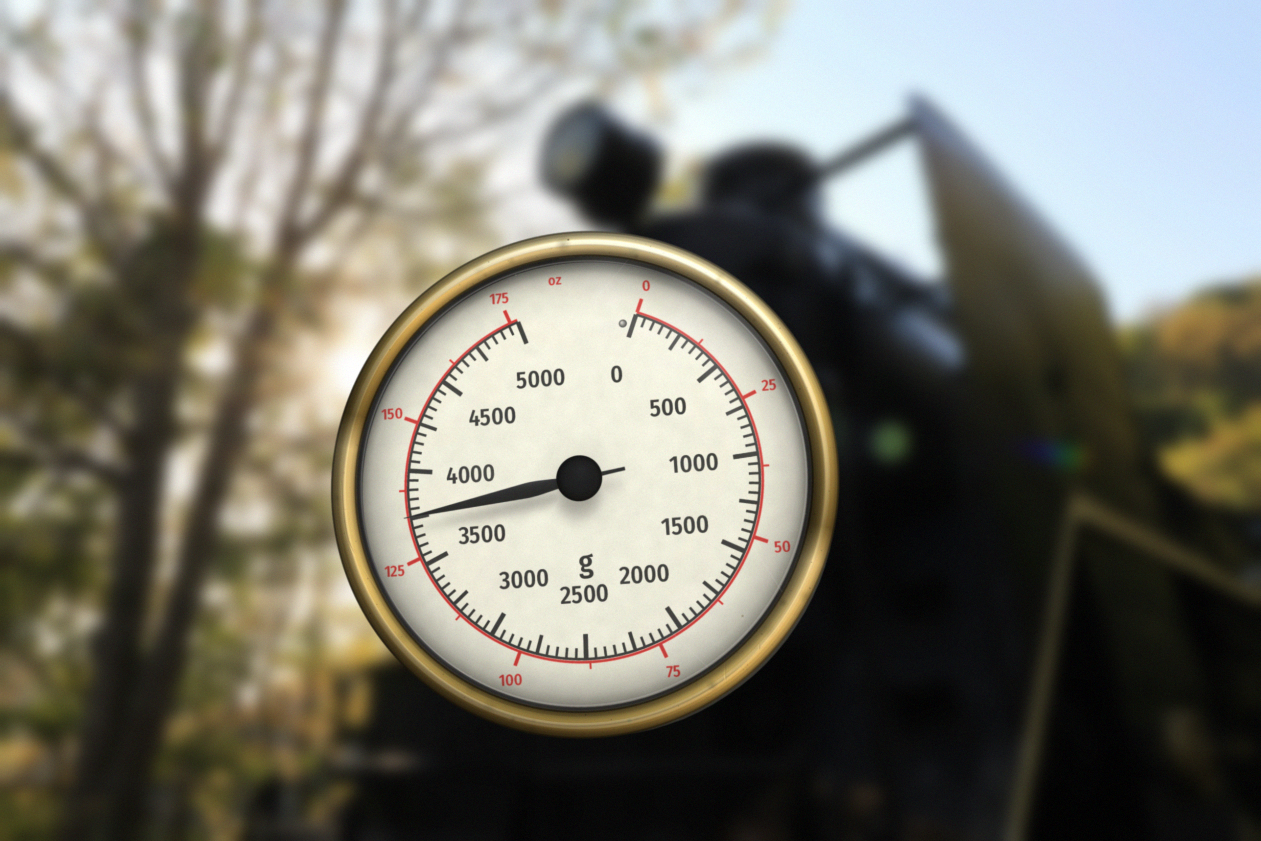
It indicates 3750; g
